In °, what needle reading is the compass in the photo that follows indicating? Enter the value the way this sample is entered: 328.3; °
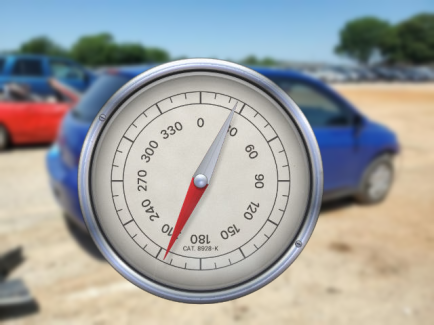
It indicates 205; °
